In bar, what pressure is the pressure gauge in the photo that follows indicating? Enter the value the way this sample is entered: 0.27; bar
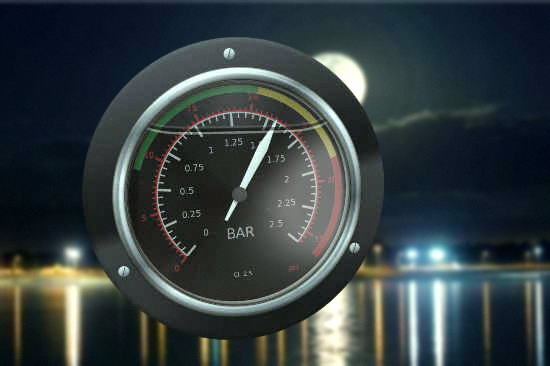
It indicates 1.55; bar
